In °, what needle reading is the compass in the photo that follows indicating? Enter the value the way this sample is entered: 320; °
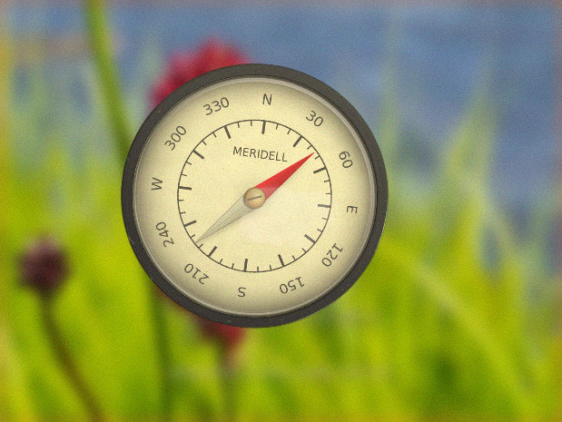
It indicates 45; °
